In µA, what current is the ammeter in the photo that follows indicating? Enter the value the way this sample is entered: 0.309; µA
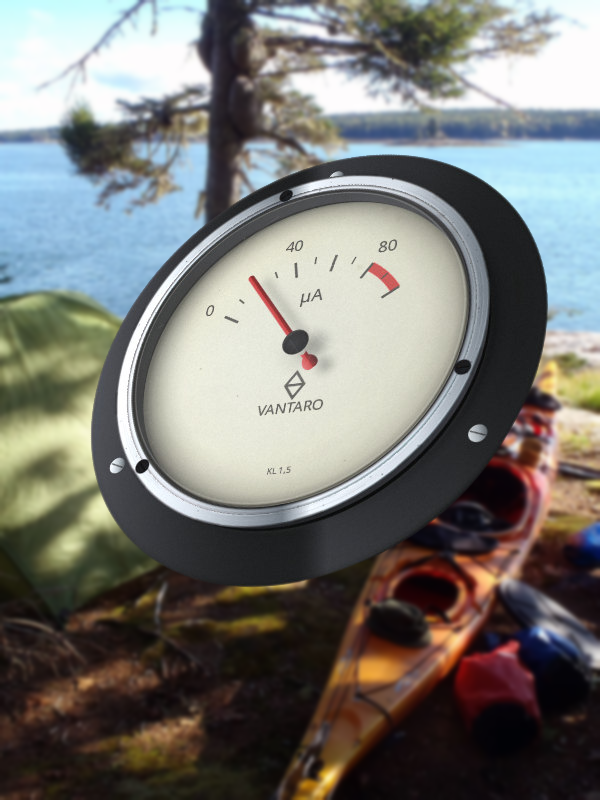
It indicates 20; µA
